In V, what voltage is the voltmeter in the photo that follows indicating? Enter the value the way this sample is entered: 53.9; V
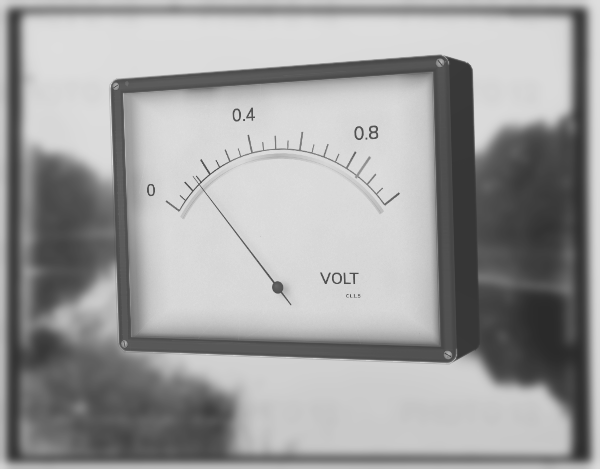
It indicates 0.15; V
